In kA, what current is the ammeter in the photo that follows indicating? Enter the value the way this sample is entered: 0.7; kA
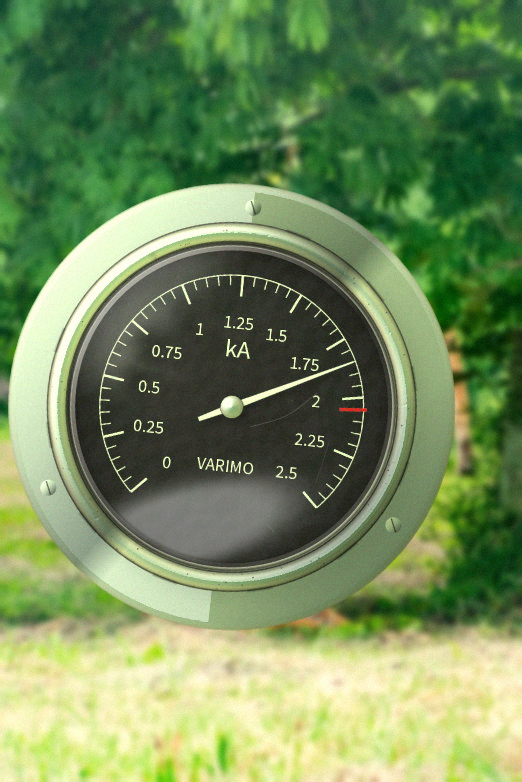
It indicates 1.85; kA
